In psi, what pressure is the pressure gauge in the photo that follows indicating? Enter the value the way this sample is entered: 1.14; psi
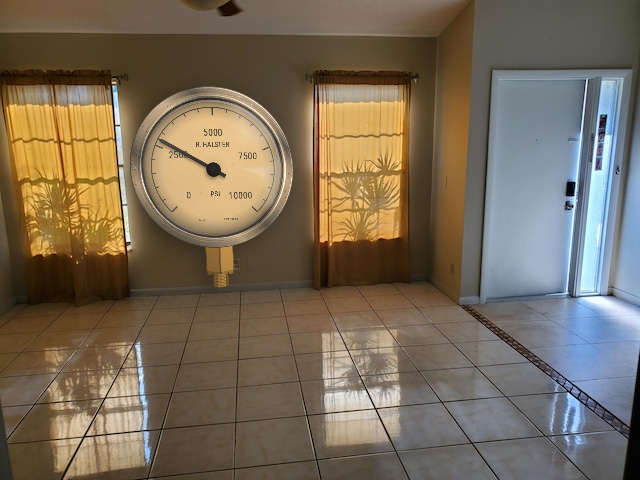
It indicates 2750; psi
